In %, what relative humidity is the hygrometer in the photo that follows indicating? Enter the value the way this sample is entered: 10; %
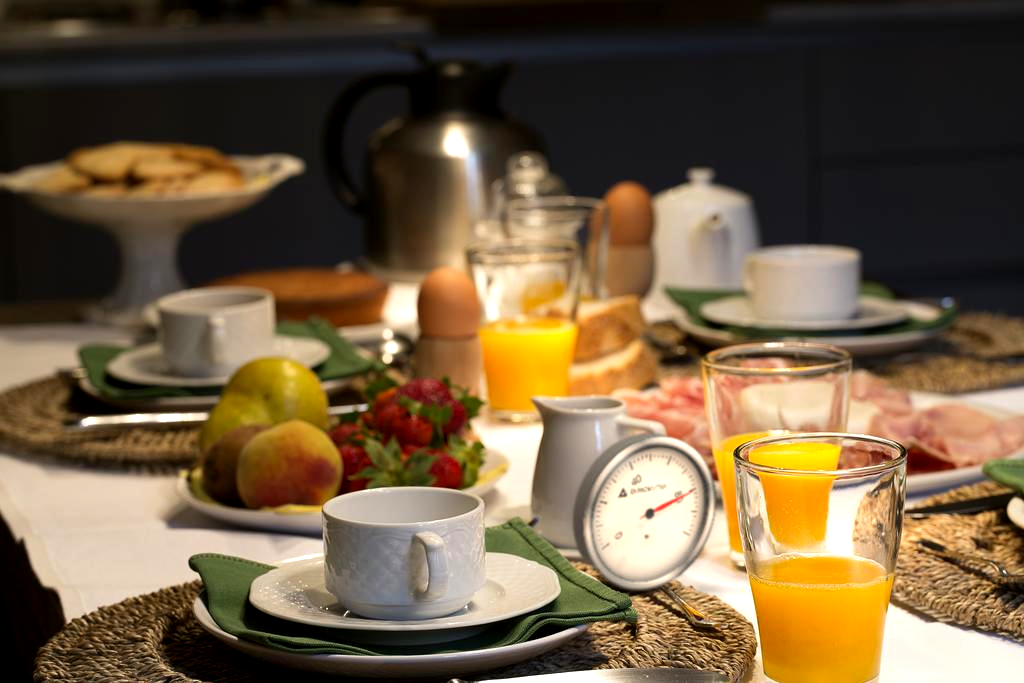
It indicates 80; %
